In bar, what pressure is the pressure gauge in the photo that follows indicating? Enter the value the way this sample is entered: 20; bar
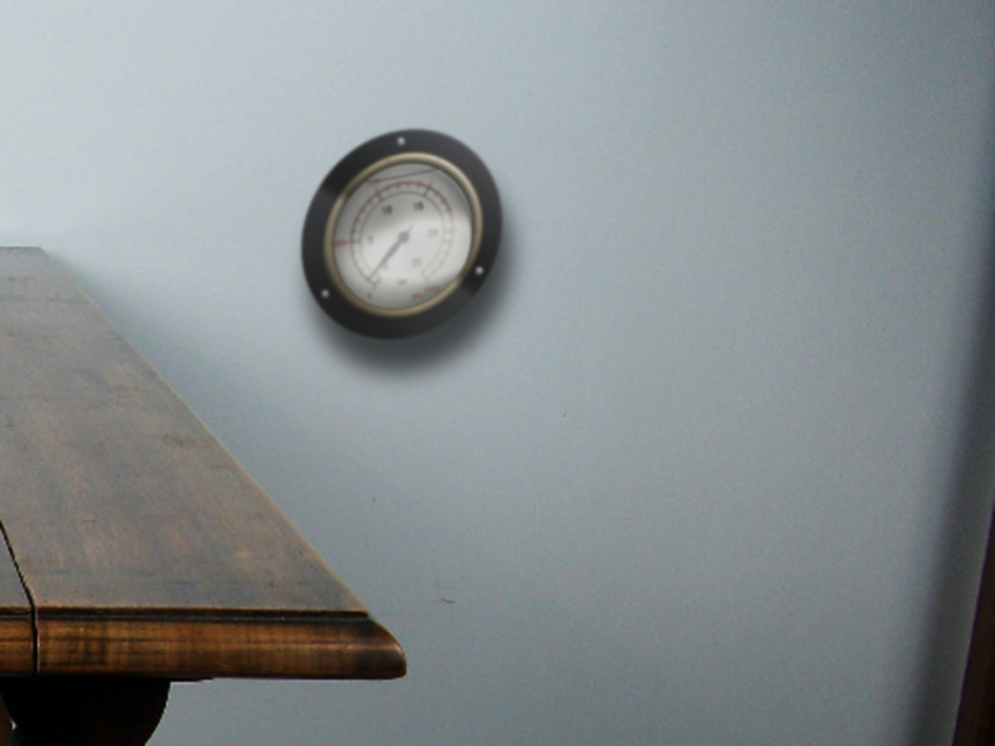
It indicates 1; bar
